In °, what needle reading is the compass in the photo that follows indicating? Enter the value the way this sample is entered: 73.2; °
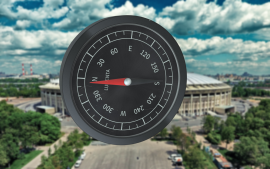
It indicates 355; °
